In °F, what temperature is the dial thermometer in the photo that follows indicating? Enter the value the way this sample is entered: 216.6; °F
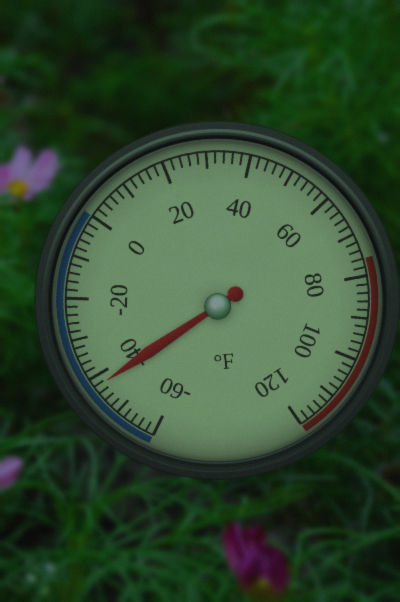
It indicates -42; °F
